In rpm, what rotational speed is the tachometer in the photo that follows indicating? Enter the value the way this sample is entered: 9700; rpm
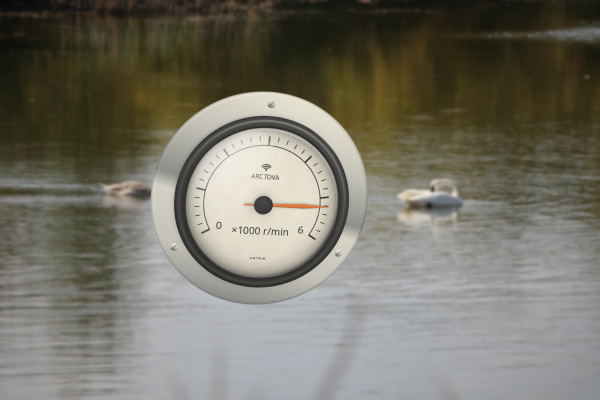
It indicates 5200; rpm
